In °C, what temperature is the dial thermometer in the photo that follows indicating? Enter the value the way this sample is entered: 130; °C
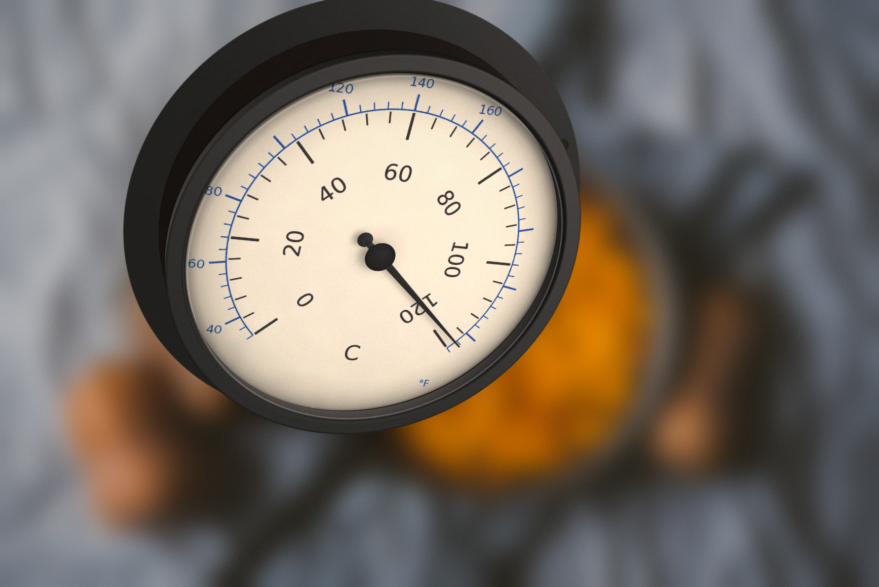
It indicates 118; °C
